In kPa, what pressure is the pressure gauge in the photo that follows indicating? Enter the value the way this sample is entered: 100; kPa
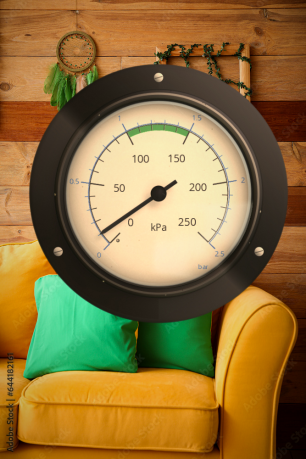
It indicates 10; kPa
